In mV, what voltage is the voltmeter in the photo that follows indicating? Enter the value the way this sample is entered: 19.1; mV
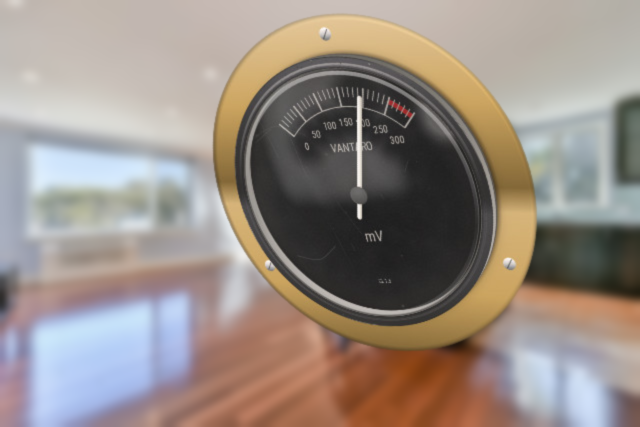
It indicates 200; mV
